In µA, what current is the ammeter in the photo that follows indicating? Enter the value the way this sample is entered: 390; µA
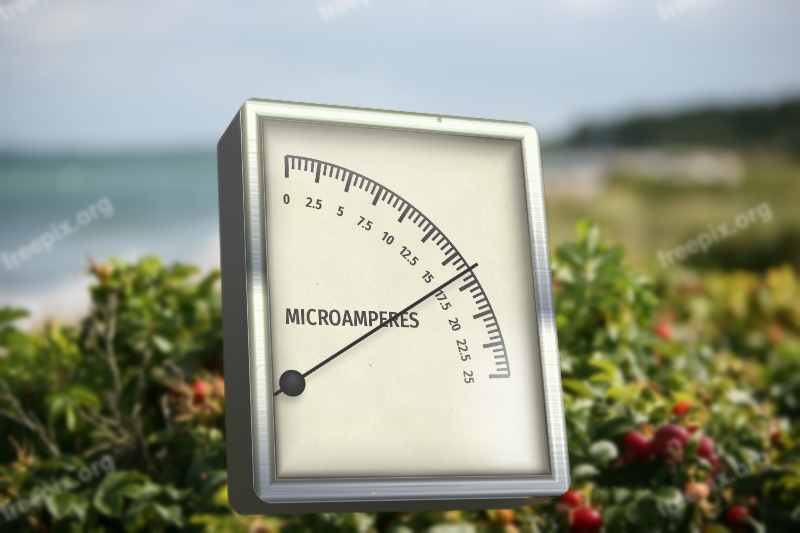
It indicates 16.5; µA
